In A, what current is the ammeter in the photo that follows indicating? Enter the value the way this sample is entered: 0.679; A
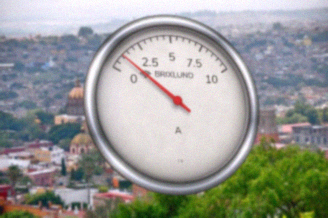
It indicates 1; A
